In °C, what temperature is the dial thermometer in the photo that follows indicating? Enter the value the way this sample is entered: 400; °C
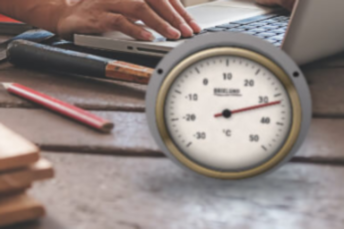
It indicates 32; °C
